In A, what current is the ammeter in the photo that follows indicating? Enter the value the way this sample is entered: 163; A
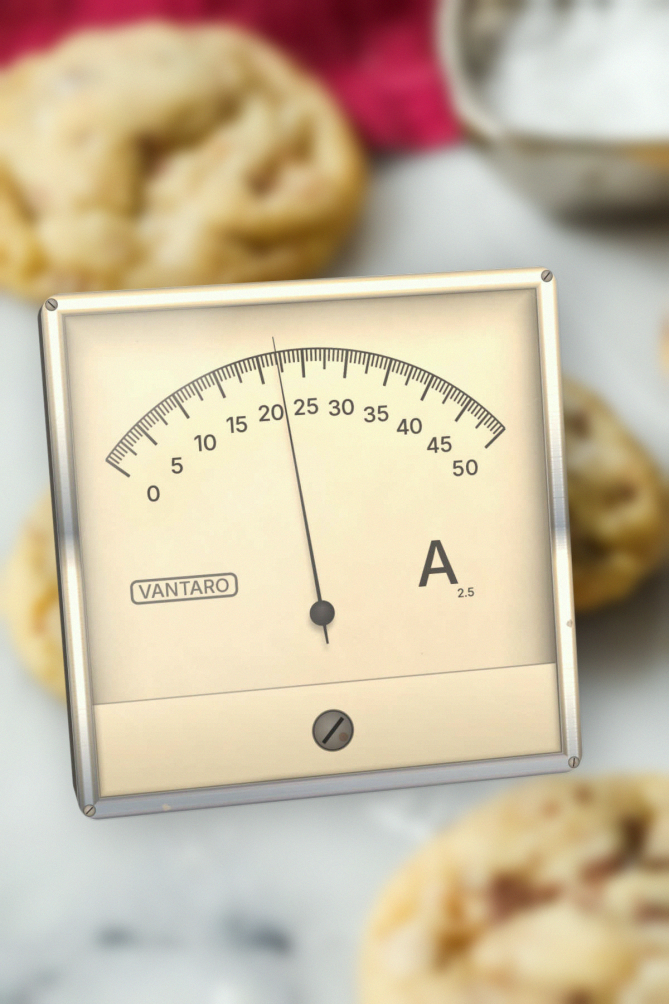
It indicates 22; A
